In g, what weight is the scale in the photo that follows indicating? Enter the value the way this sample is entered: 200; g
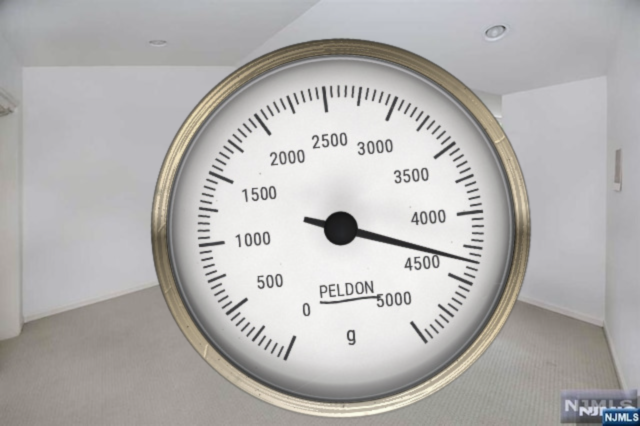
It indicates 4350; g
